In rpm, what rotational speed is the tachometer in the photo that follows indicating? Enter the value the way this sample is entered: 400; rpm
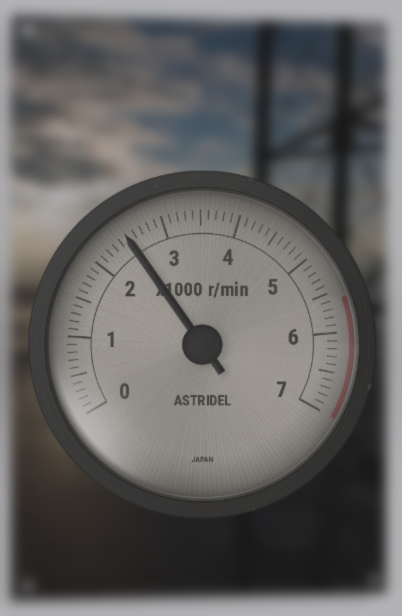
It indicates 2500; rpm
